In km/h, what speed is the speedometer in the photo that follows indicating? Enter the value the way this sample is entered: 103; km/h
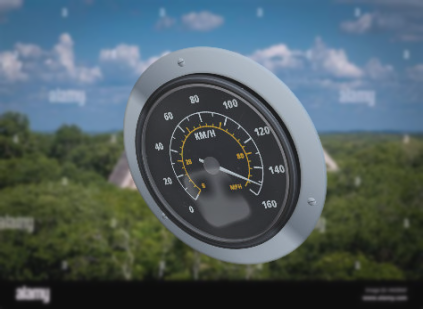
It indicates 150; km/h
